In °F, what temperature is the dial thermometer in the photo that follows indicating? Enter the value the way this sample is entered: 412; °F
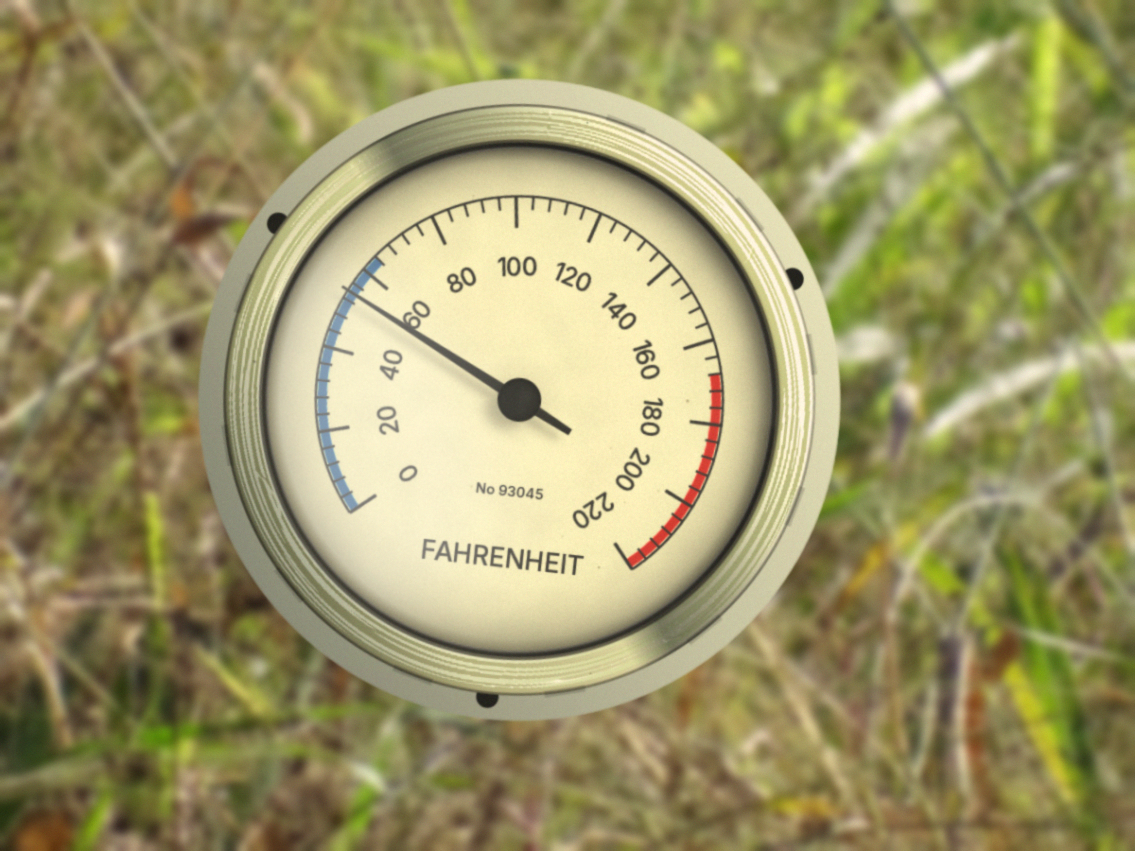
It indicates 54; °F
